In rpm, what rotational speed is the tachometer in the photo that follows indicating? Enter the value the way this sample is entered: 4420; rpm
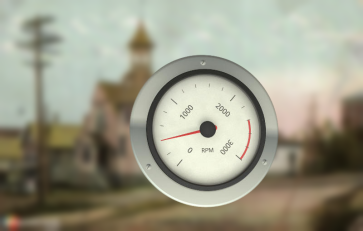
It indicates 400; rpm
